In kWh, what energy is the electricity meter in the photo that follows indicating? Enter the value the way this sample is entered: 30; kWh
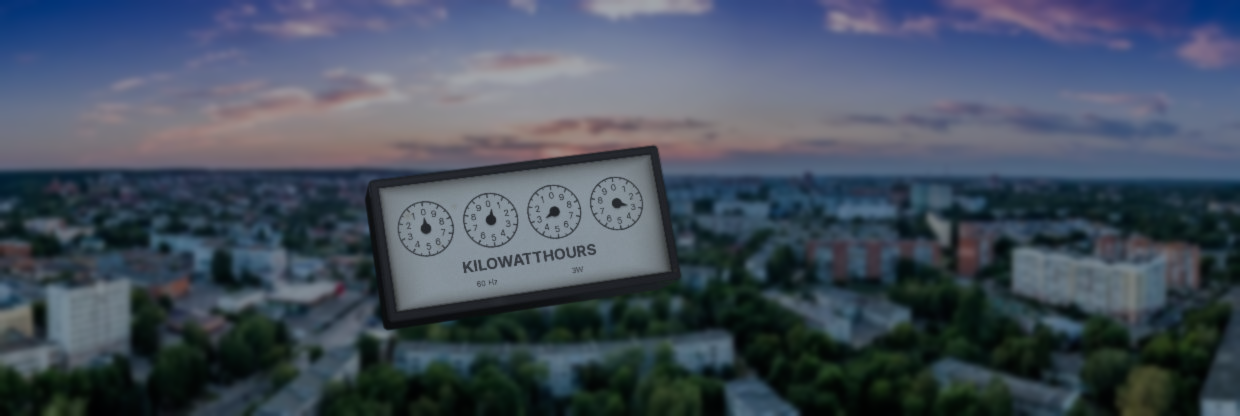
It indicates 33; kWh
